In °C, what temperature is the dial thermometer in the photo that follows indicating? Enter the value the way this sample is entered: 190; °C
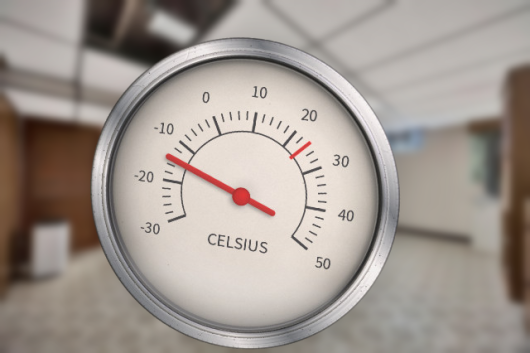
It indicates -14; °C
